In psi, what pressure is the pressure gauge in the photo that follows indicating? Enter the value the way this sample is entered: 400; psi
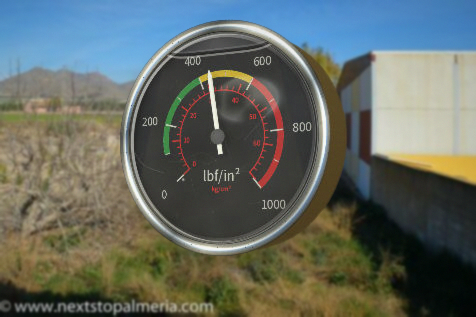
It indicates 450; psi
